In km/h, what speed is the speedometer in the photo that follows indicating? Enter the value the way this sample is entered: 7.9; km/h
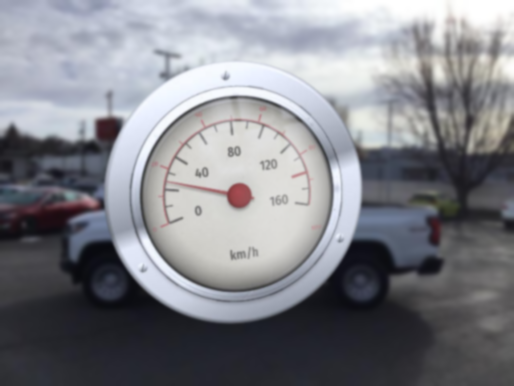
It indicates 25; km/h
